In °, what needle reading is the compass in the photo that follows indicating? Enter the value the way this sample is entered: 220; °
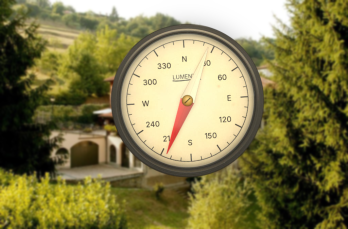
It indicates 205; °
